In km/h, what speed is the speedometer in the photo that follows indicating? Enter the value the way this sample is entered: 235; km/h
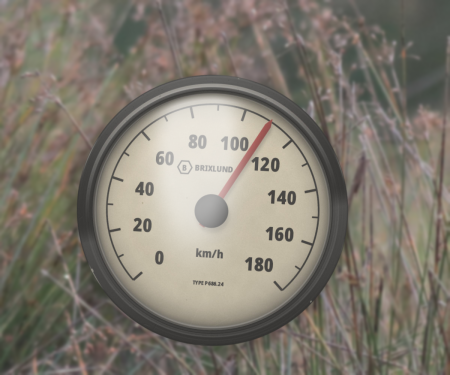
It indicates 110; km/h
